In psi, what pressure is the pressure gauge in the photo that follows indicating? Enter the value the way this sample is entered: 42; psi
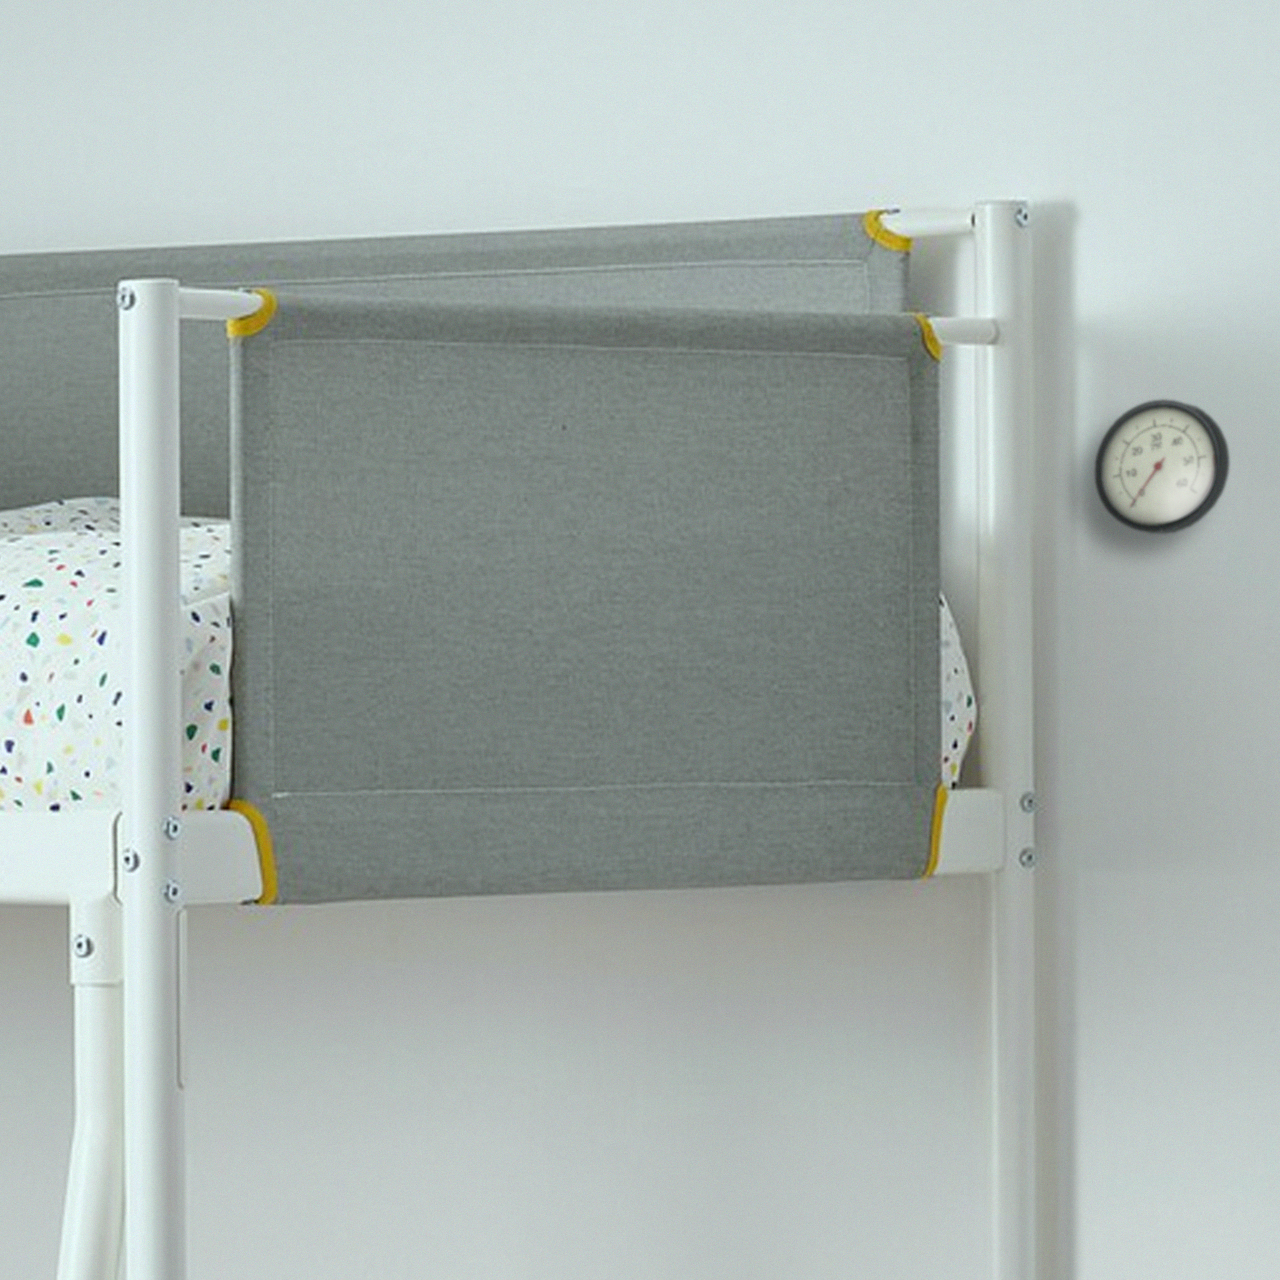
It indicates 0; psi
